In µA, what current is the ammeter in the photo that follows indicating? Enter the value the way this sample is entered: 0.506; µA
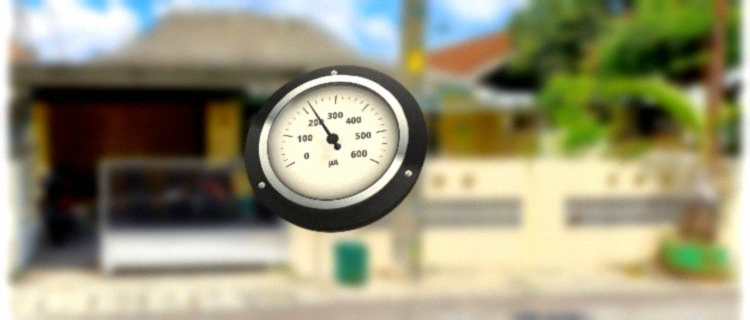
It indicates 220; µA
